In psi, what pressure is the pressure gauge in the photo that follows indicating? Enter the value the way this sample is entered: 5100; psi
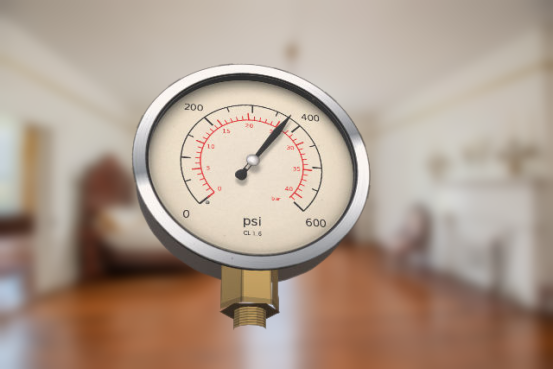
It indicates 375; psi
